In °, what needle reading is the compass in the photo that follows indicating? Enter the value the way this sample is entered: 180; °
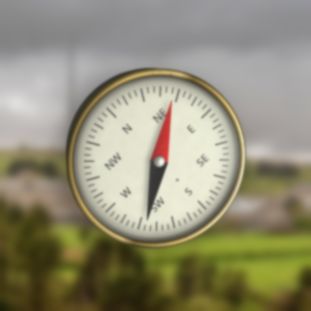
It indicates 55; °
